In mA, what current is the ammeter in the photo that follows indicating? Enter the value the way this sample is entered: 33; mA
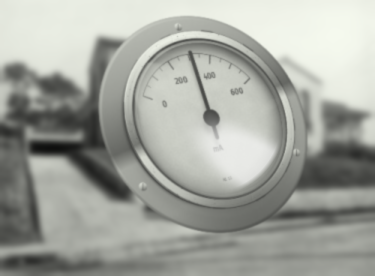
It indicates 300; mA
